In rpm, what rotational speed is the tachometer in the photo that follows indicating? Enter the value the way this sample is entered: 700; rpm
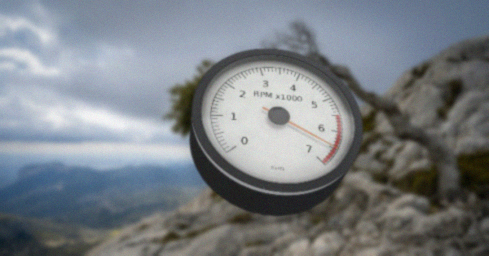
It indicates 6500; rpm
